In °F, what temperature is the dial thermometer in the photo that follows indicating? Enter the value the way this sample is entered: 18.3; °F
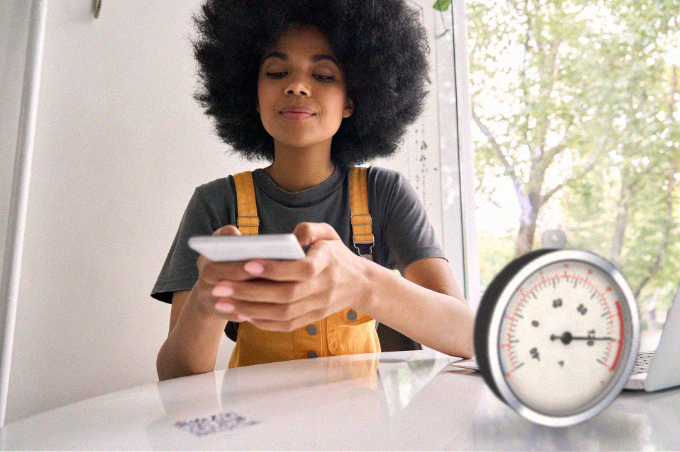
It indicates 120; °F
